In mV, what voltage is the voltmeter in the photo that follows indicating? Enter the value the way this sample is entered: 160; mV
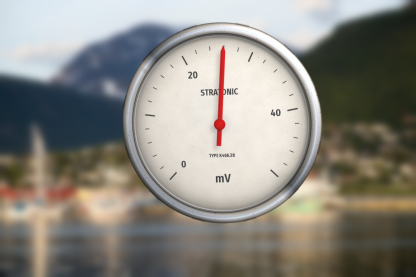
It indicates 26; mV
